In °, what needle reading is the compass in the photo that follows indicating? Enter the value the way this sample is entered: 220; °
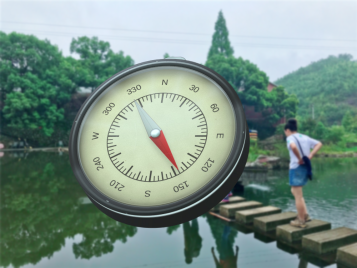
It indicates 145; °
